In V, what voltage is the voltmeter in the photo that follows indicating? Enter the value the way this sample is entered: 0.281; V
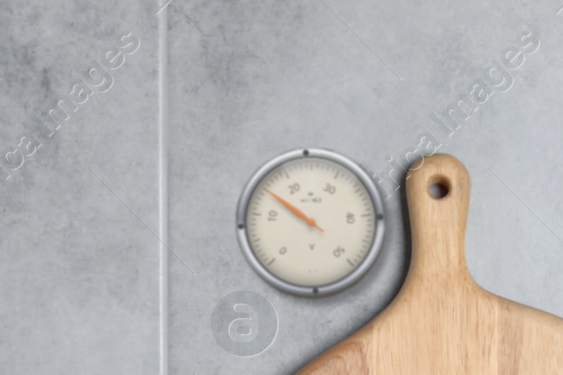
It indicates 15; V
